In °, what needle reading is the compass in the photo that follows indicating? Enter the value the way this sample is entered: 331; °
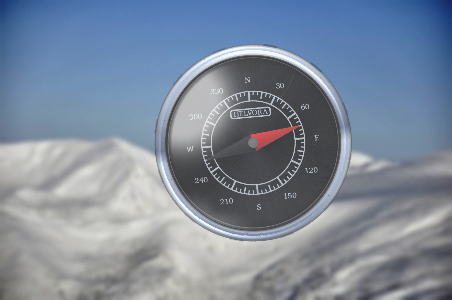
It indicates 75; °
